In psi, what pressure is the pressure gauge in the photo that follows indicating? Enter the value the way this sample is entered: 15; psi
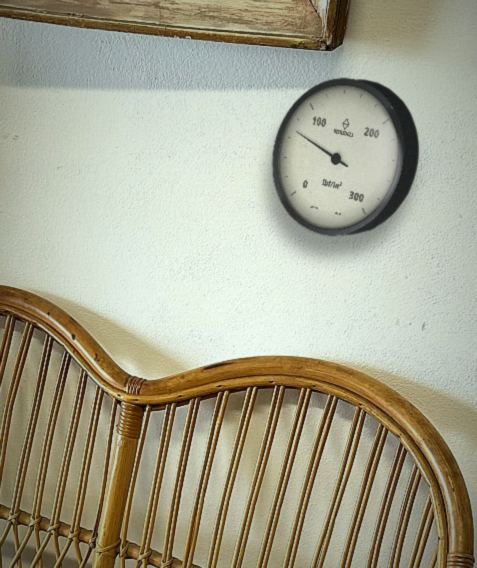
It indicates 70; psi
